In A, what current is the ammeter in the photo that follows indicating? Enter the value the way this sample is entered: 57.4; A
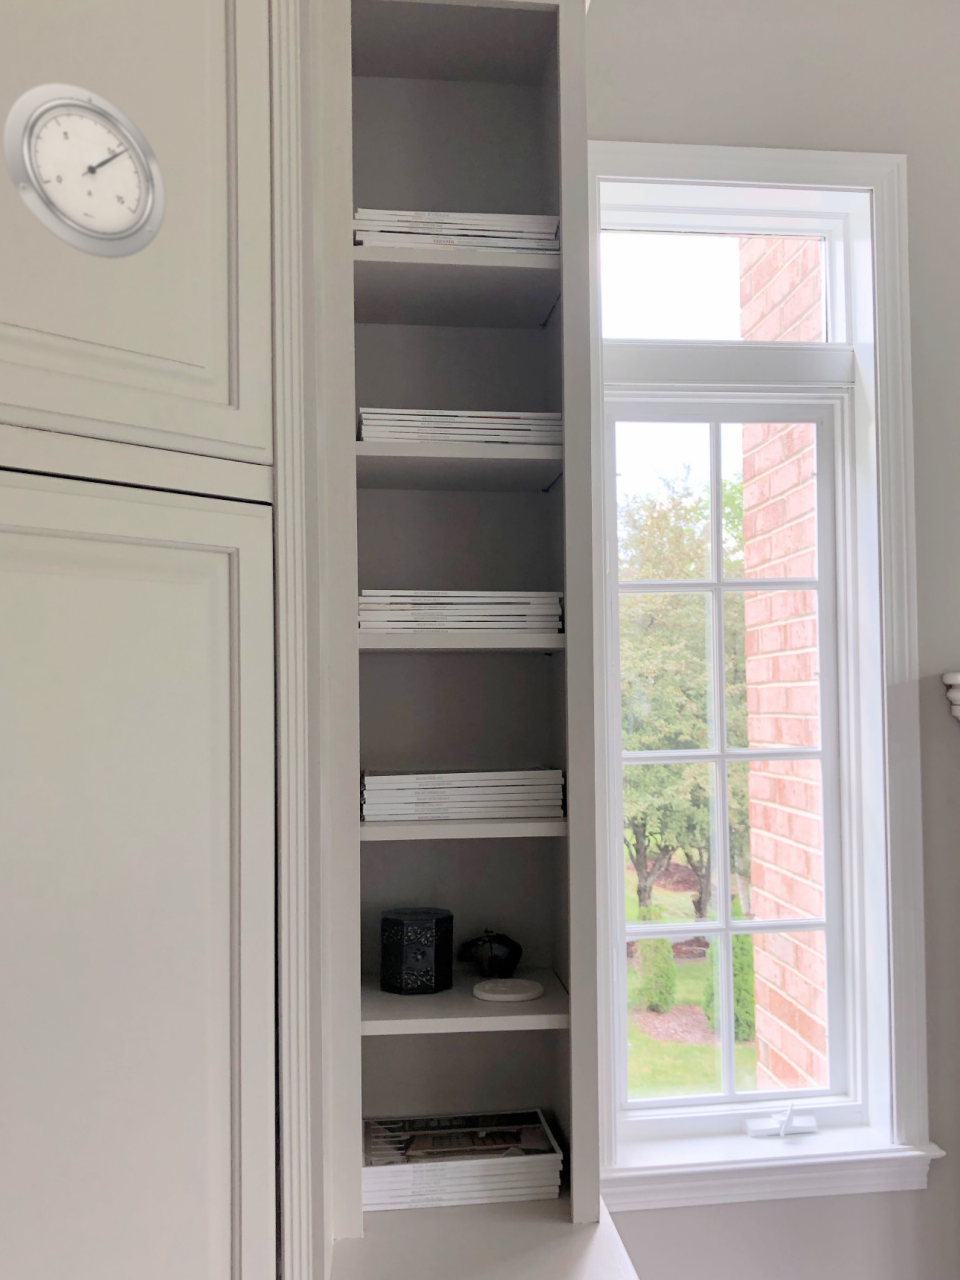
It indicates 10.5; A
